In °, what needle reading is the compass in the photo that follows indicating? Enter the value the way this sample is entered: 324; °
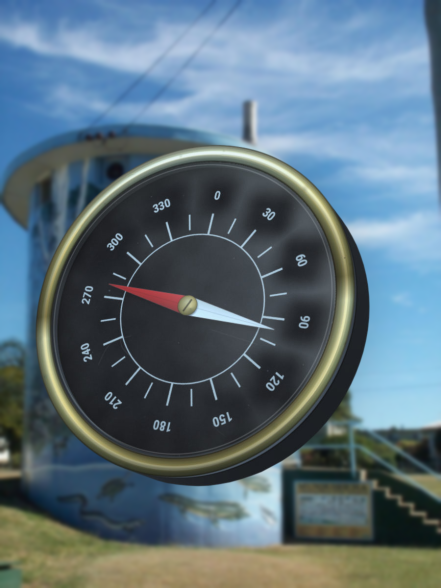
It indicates 277.5; °
